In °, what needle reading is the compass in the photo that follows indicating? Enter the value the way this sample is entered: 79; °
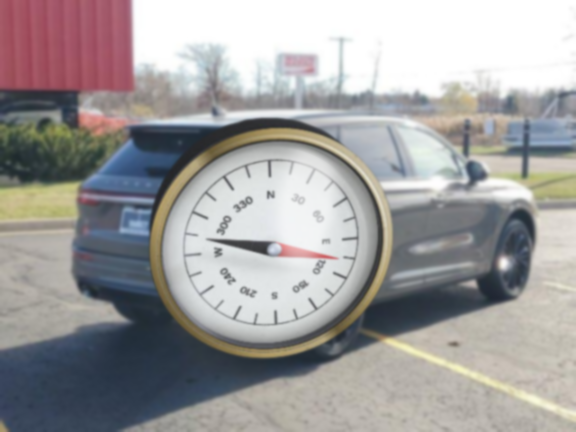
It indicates 105; °
